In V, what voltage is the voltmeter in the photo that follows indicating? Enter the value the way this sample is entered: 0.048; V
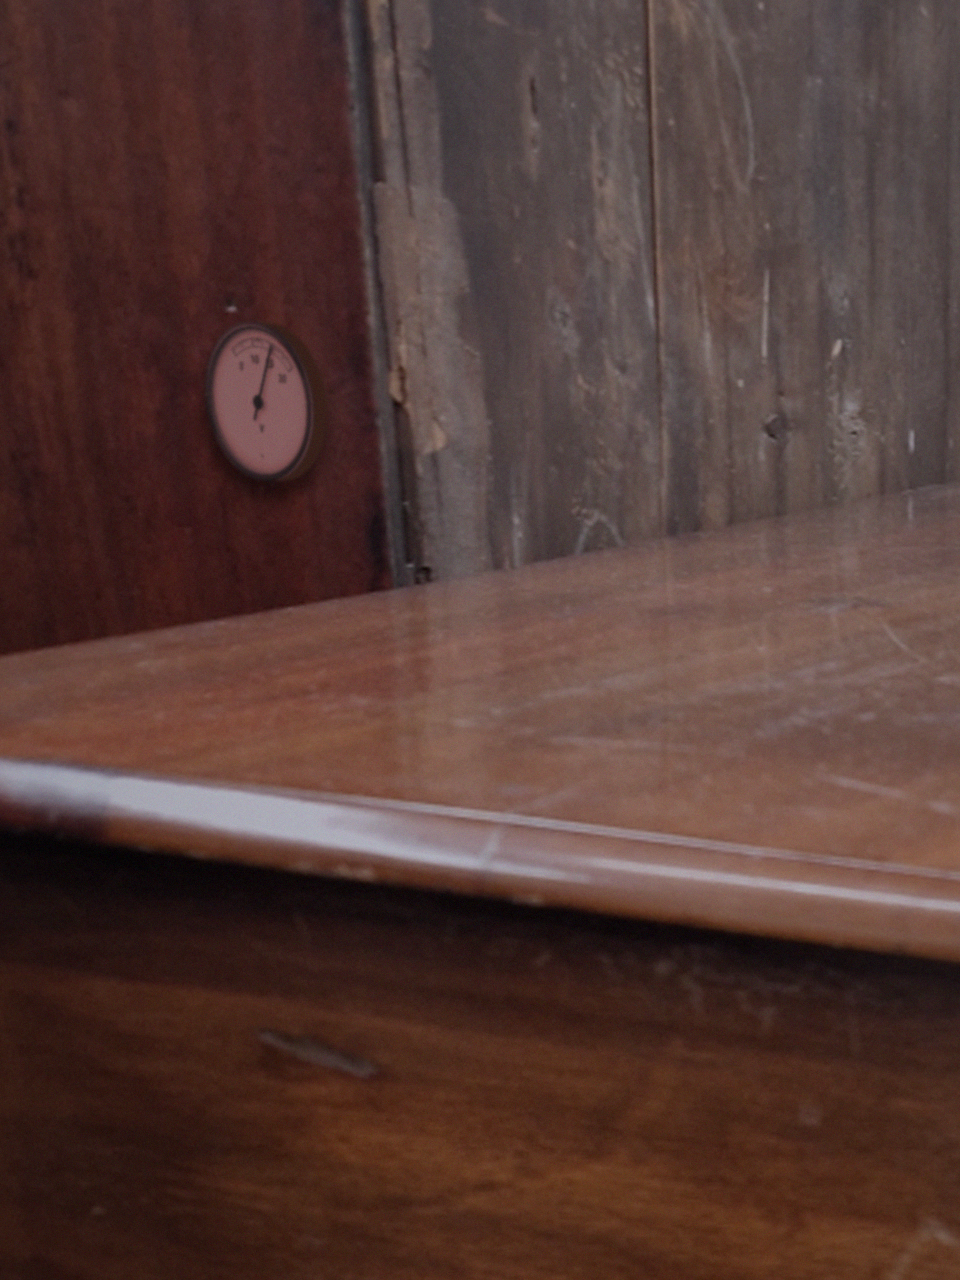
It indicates 20; V
